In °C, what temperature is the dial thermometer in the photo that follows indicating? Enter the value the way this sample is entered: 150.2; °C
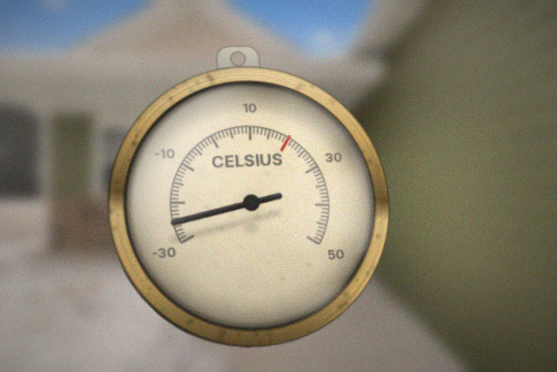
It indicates -25; °C
